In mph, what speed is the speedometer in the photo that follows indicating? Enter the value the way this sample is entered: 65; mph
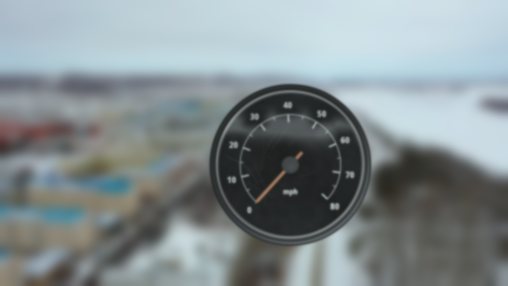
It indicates 0; mph
